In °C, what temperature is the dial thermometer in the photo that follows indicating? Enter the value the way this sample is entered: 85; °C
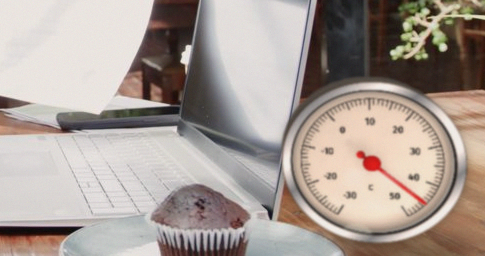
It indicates 45; °C
